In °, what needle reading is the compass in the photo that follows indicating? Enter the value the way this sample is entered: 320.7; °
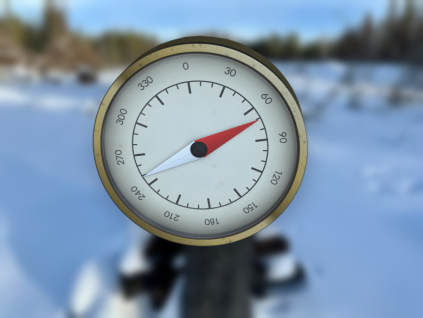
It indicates 70; °
